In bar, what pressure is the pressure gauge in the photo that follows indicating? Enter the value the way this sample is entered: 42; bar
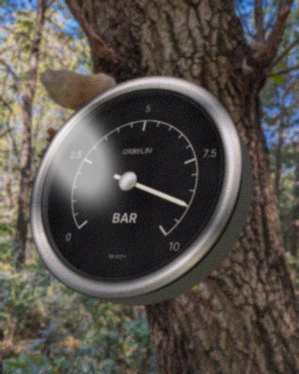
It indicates 9; bar
